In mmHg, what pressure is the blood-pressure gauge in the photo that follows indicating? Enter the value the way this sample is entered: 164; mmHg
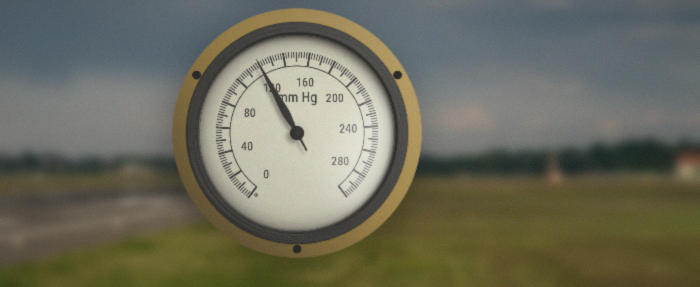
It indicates 120; mmHg
